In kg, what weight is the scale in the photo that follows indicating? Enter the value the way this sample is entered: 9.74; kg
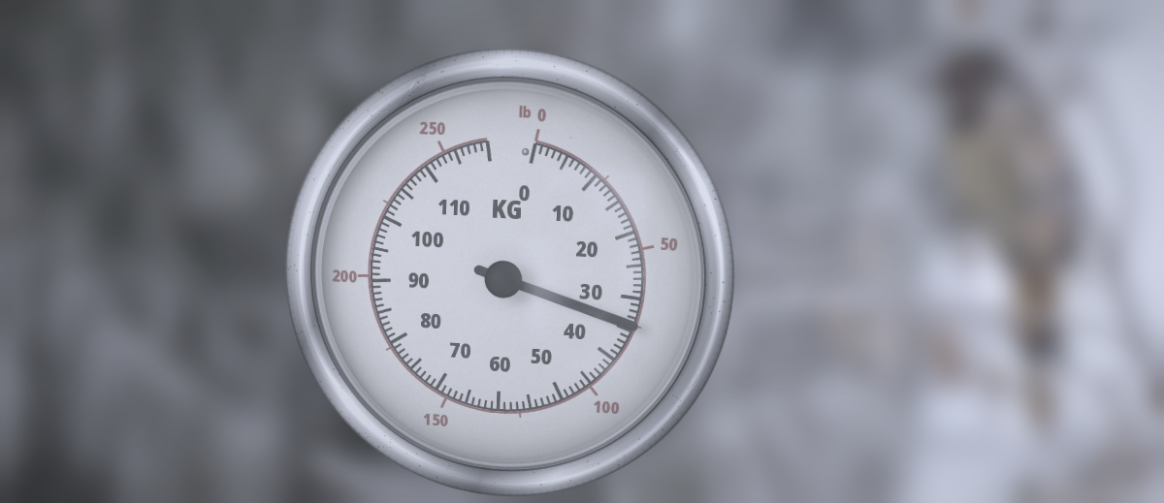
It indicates 34; kg
